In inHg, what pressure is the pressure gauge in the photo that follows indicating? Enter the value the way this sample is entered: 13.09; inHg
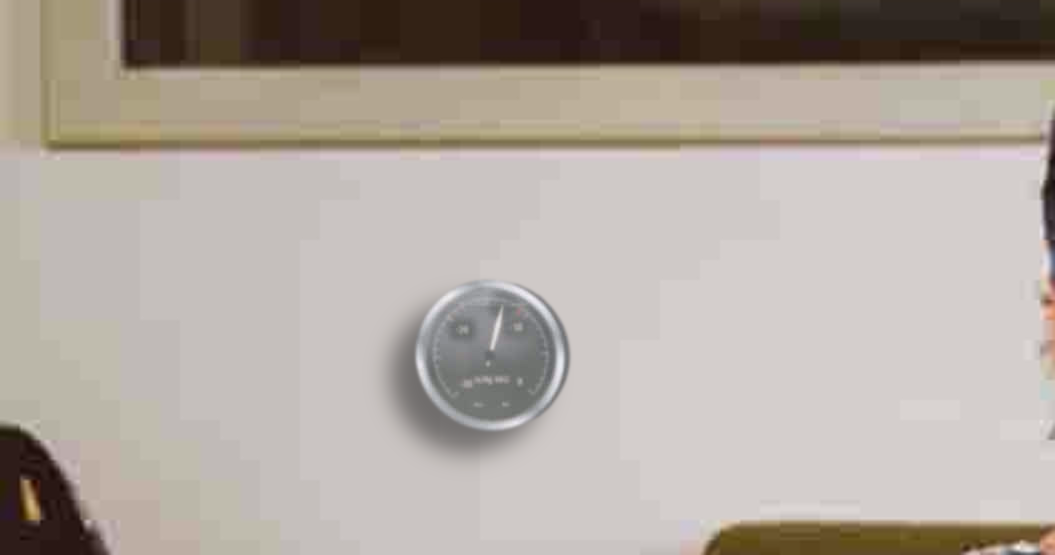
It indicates -13; inHg
